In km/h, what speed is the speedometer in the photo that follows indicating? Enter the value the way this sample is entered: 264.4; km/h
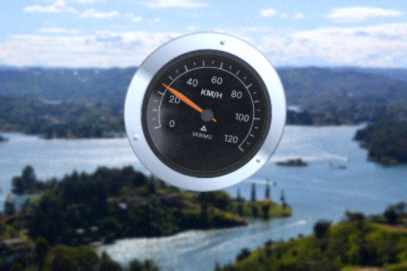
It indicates 25; km/h
